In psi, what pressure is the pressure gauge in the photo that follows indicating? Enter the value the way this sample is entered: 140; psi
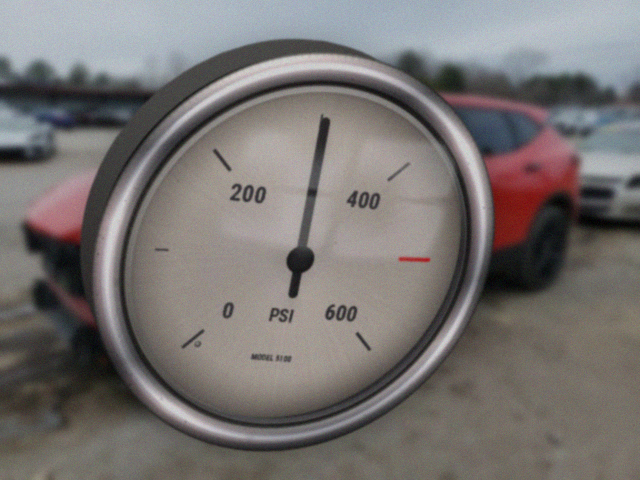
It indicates 300; psi
